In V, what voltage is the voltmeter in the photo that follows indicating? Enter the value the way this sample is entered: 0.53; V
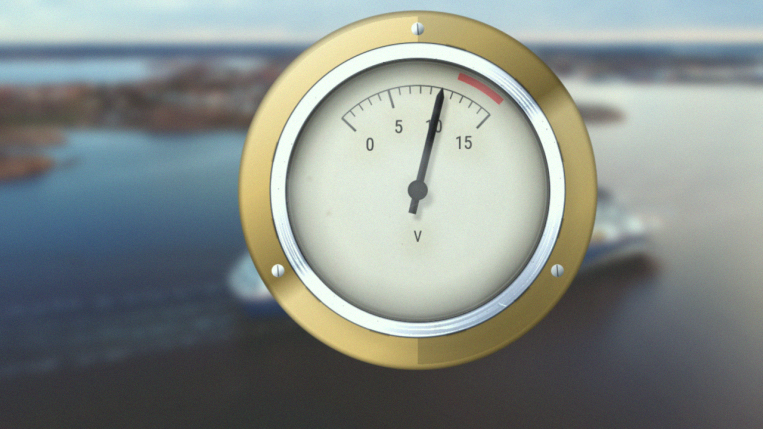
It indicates 10; V
